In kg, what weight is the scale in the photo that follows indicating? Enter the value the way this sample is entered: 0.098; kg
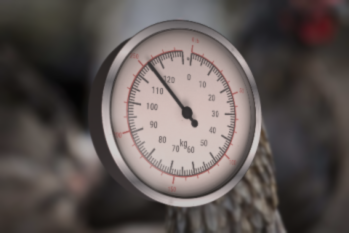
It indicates 115; kg
